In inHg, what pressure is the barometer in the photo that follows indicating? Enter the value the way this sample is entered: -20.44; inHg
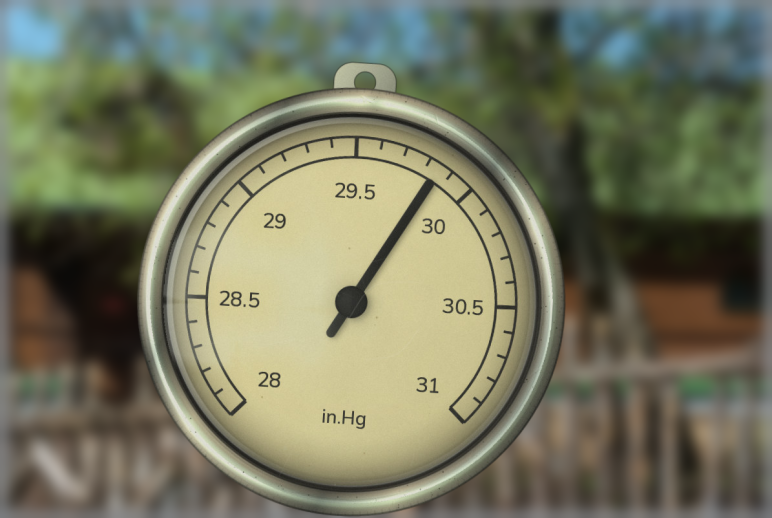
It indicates 29.85; inHg
